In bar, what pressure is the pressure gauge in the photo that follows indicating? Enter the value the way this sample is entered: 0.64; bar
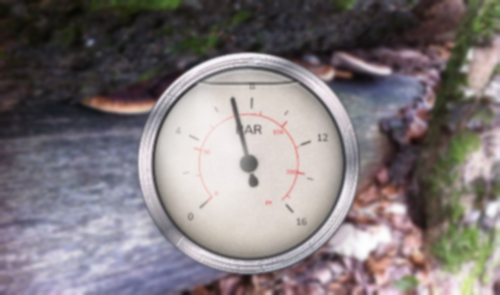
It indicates 7; bar
